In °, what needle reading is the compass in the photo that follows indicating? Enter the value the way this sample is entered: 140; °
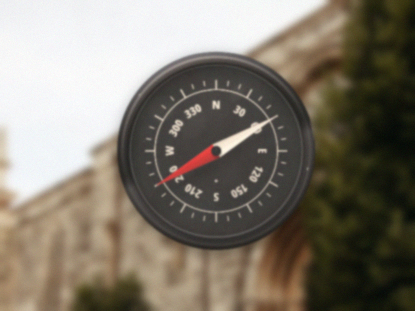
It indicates 240; °
